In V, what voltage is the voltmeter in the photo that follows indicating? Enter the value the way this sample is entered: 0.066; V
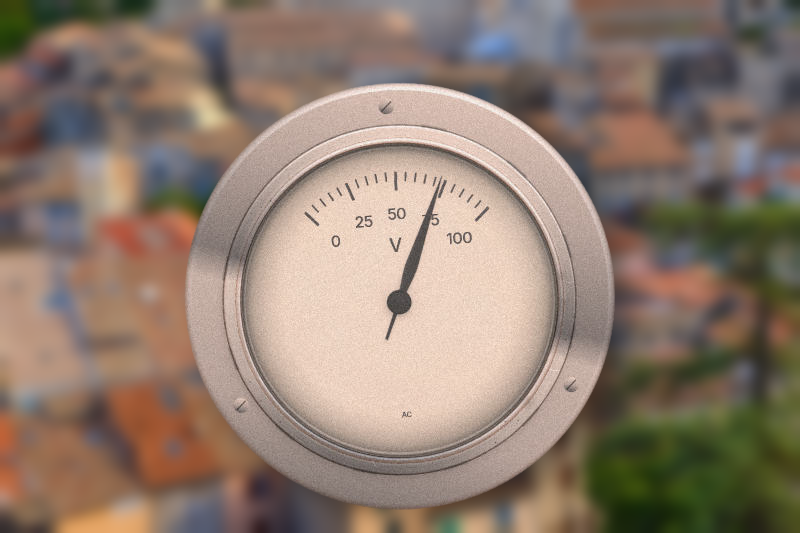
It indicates 72.5; V
